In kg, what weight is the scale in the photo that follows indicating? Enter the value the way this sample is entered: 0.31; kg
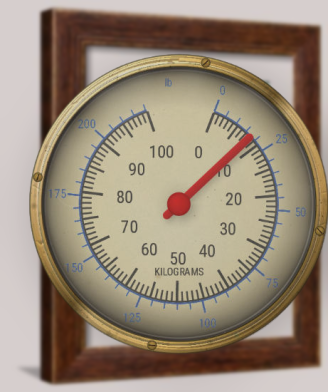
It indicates 8; kg
